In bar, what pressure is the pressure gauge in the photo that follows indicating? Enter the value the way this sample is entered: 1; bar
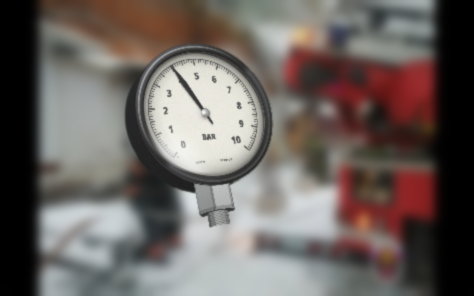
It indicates 4; bar
